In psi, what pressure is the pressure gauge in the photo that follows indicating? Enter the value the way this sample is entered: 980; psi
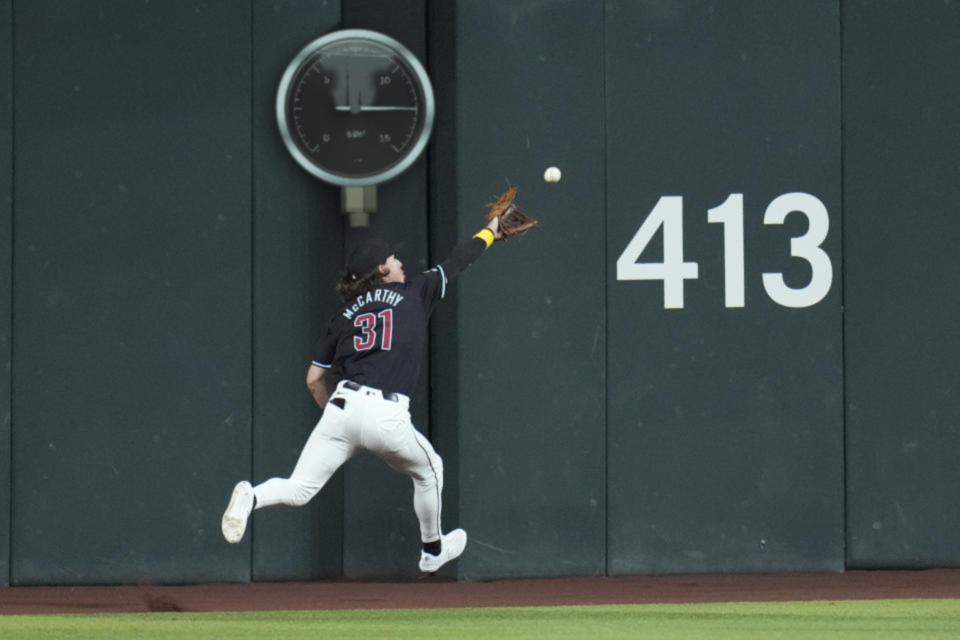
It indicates 12.5; psi
